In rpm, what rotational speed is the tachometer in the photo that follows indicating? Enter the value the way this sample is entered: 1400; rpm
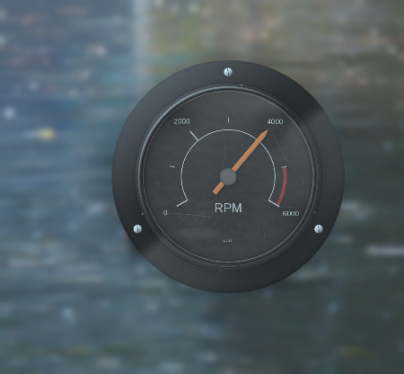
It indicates 4000; rpm
